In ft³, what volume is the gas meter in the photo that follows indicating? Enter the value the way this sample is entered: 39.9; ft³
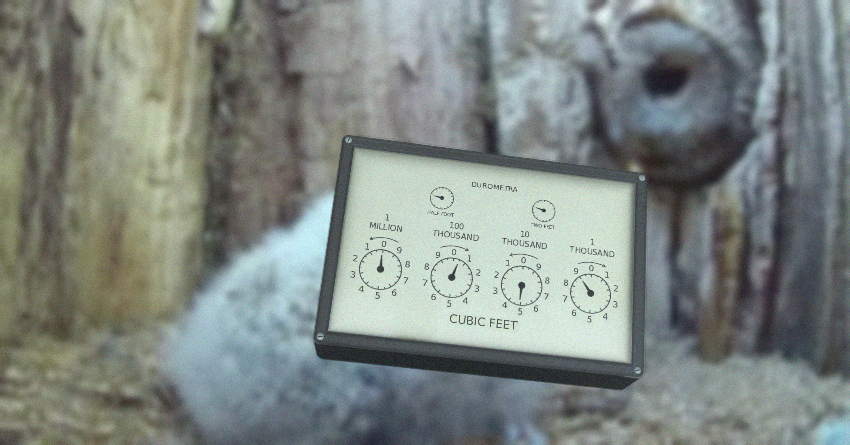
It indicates 4900; ft³
